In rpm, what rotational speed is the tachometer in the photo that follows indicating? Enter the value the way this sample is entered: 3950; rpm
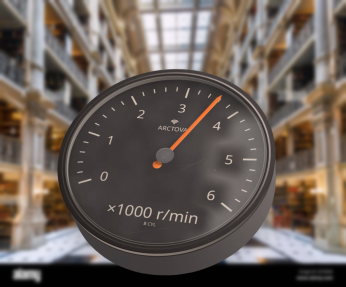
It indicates 3600; rpm
